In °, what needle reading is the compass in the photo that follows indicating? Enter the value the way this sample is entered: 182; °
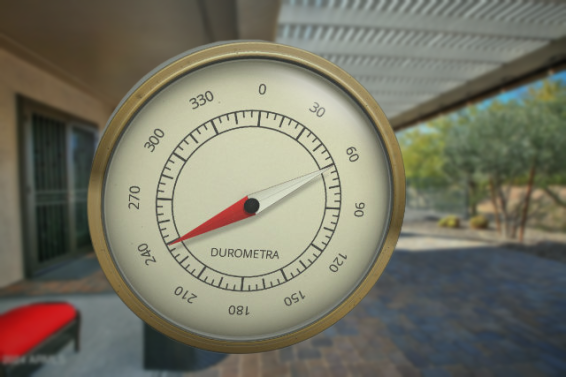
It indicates 240; °
